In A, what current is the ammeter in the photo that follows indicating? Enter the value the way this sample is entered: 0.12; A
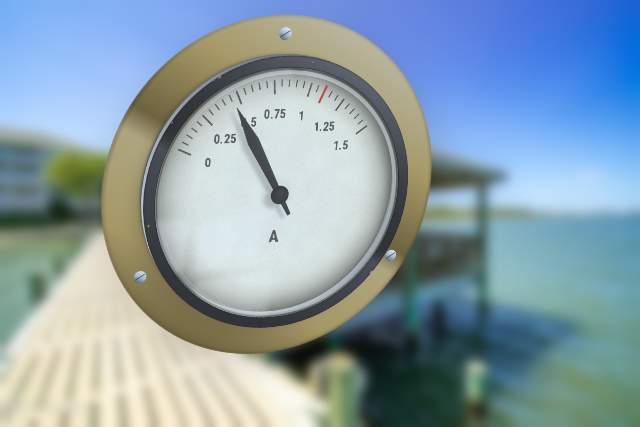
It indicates 0.45; A
